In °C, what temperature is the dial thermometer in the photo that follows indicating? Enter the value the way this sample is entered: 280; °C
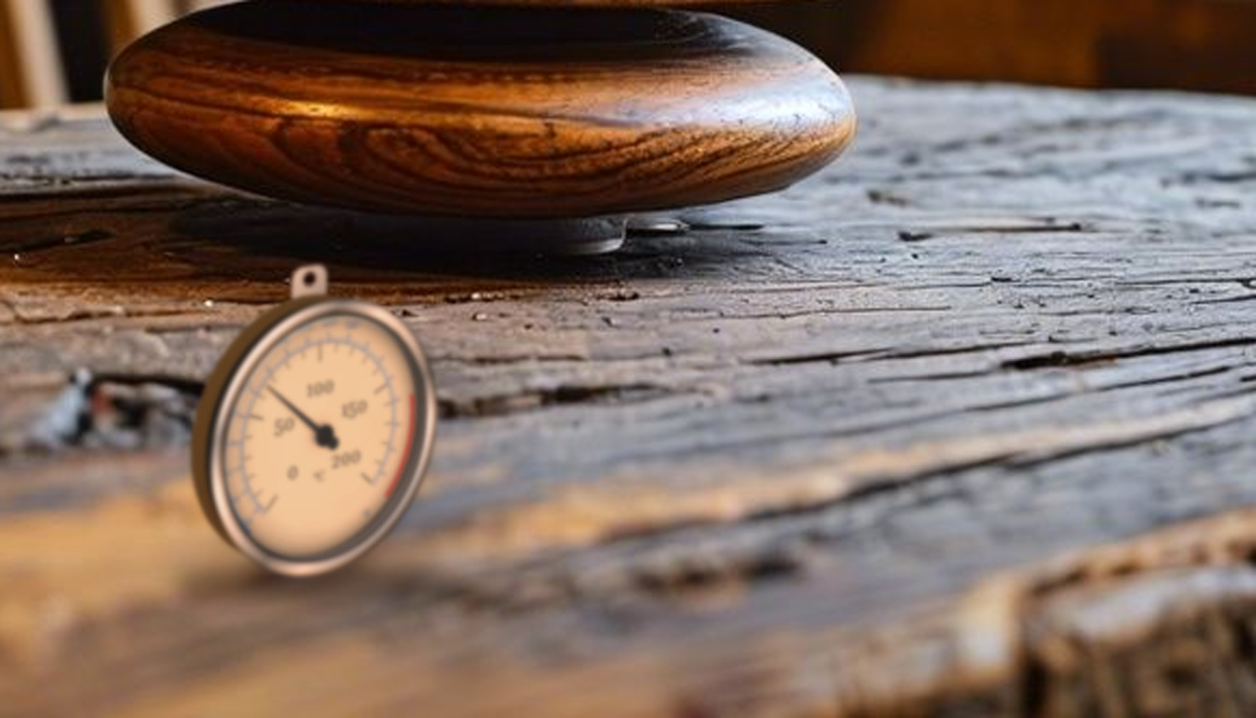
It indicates 65; °C
